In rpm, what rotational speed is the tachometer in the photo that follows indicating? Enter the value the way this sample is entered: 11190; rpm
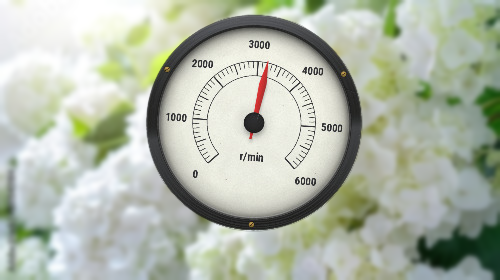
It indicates 3200; rpm
